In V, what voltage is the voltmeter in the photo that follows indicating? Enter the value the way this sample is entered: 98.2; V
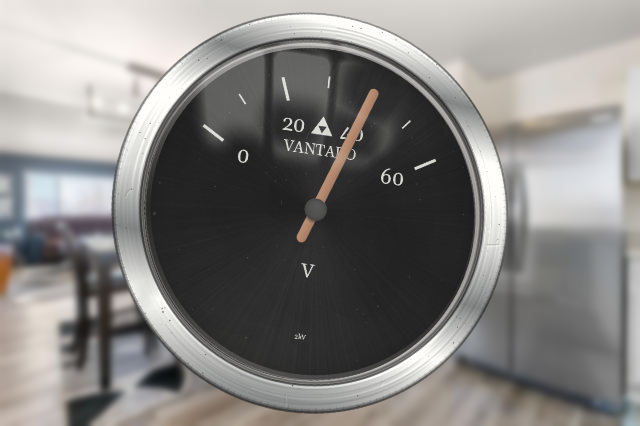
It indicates 40; V
